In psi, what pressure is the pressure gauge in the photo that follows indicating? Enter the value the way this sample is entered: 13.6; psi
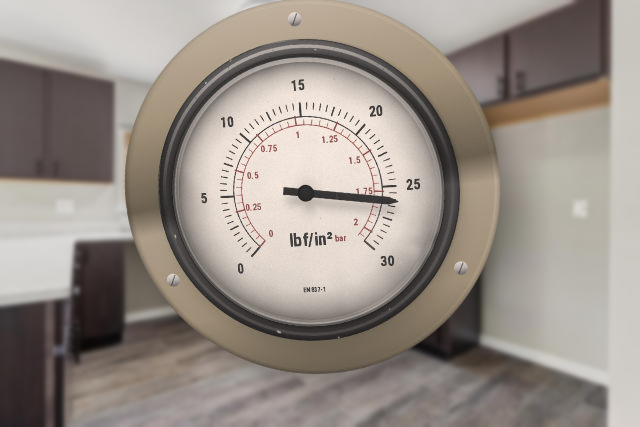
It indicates 26; psi
